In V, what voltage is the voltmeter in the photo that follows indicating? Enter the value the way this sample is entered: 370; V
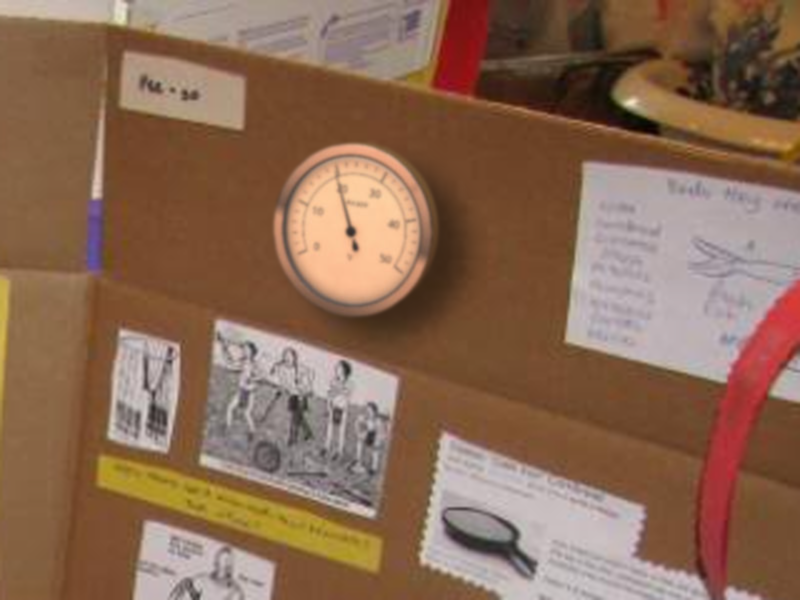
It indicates 20; V
